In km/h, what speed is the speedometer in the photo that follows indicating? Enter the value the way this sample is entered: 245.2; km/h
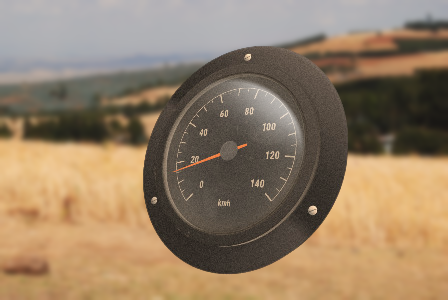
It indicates 15; km/h
